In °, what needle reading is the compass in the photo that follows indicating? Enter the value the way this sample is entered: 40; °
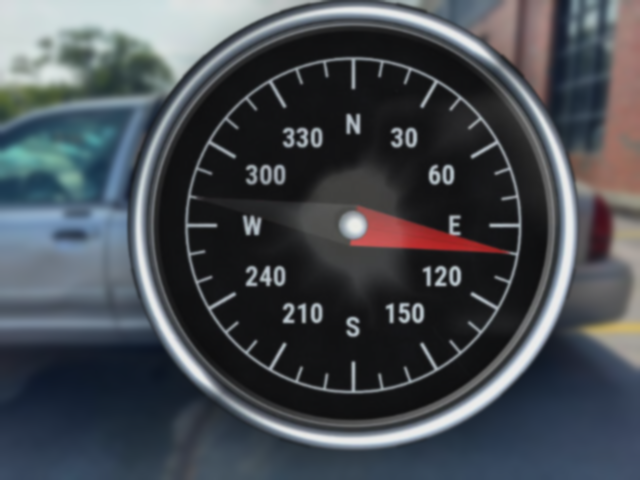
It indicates 100; °
